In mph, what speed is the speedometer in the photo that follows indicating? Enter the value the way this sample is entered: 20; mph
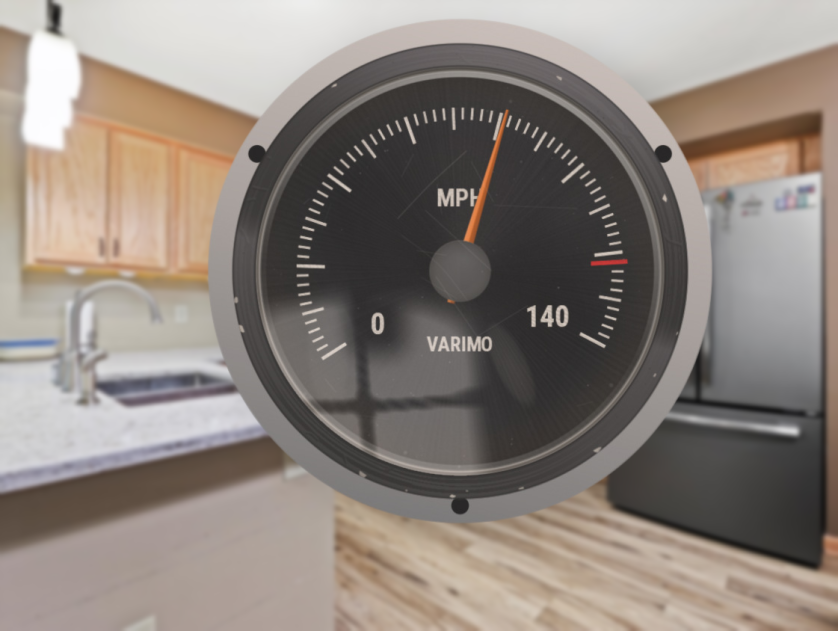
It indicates 81; mph
